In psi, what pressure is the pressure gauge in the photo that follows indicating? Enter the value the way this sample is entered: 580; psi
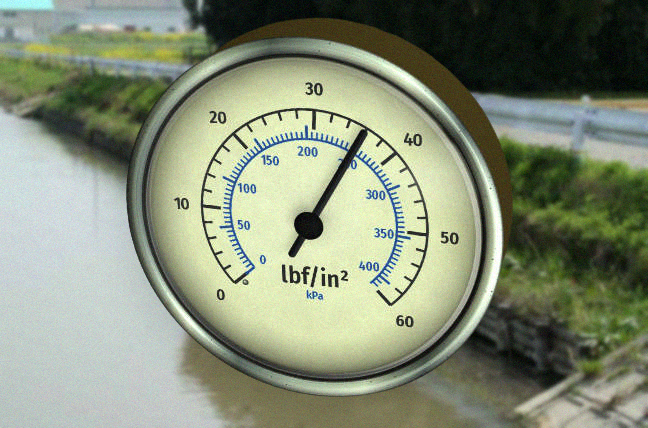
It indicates 36; psi
